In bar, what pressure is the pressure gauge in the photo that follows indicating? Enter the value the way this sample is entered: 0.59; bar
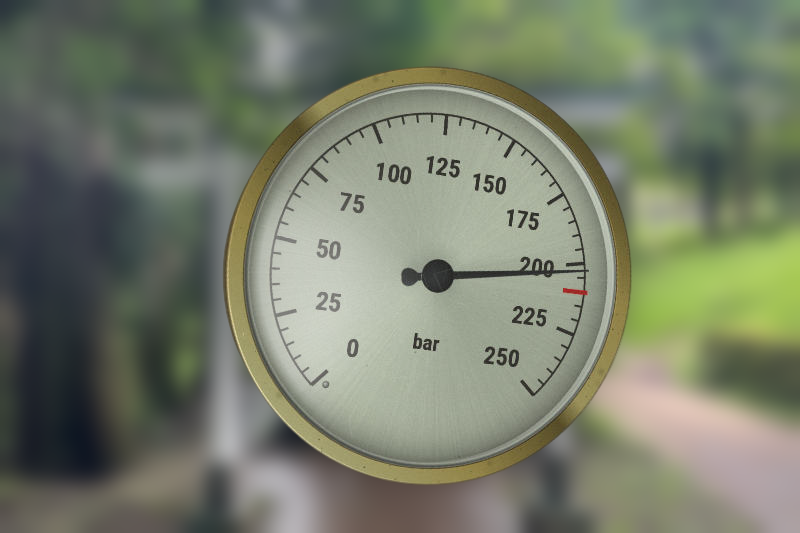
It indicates 202.5; bar
